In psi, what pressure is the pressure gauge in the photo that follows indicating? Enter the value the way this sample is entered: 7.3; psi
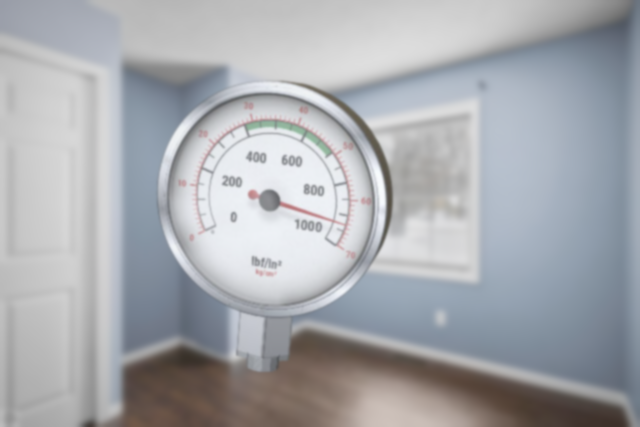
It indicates 925; psi
